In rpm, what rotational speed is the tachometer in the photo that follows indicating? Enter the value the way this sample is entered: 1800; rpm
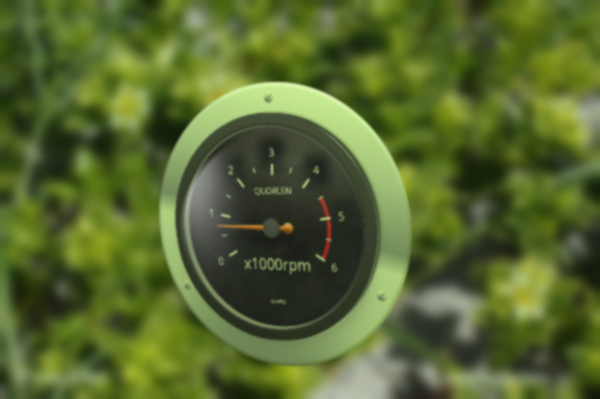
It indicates 750; rpm
